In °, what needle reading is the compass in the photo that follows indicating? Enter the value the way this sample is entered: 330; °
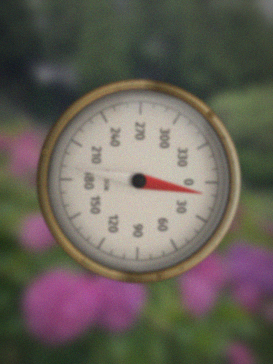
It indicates 10; °
